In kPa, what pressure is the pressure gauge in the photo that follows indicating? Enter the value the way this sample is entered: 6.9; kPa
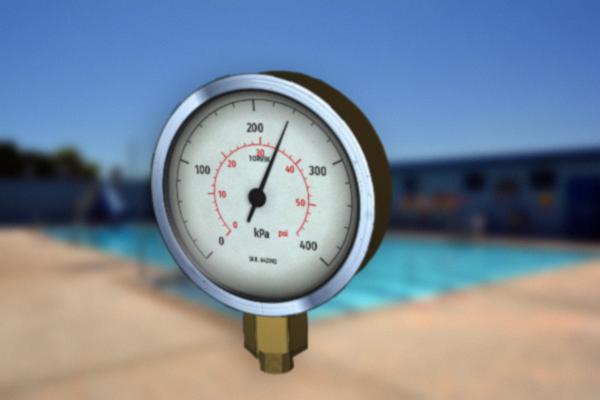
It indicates 240; kPa
